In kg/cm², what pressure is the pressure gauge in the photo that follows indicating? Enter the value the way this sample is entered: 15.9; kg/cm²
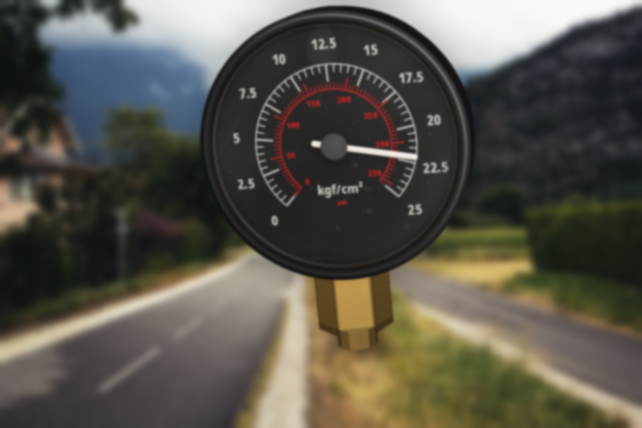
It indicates 22; kg/cm²
